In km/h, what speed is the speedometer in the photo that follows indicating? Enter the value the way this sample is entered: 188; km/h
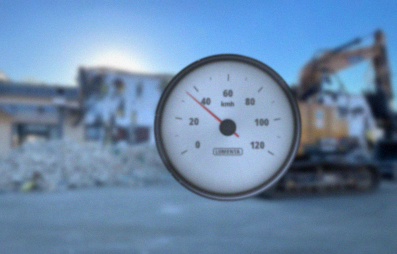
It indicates 35; km/h
